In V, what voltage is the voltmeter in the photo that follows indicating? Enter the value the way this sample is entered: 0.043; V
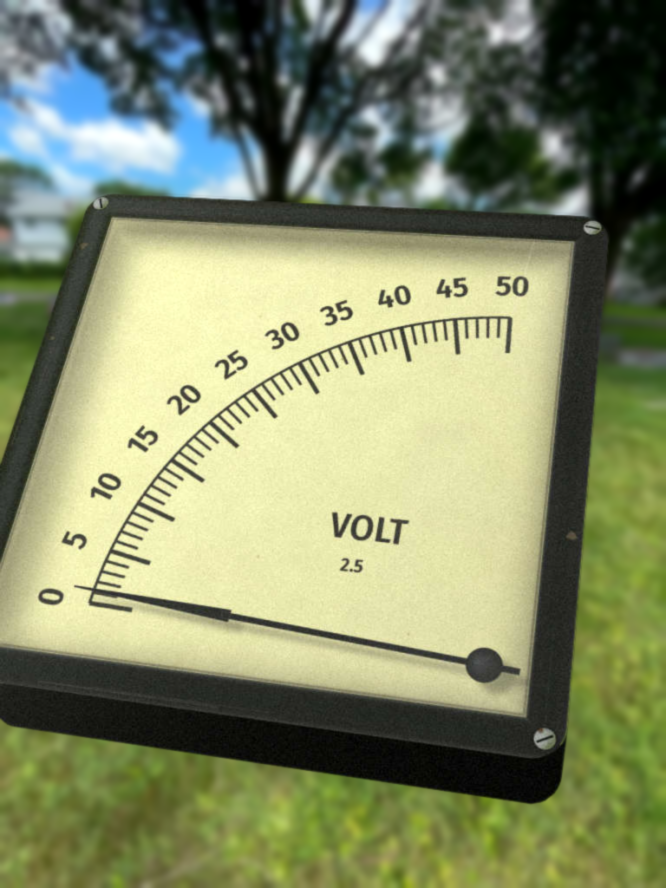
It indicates 1; V
